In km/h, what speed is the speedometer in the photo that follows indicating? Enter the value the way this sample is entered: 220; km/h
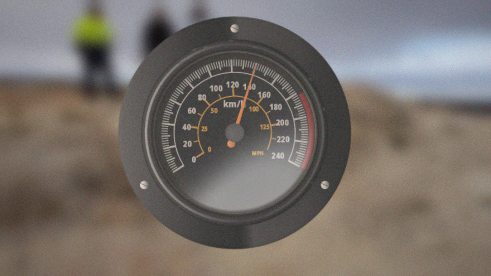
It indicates 140; km/h
